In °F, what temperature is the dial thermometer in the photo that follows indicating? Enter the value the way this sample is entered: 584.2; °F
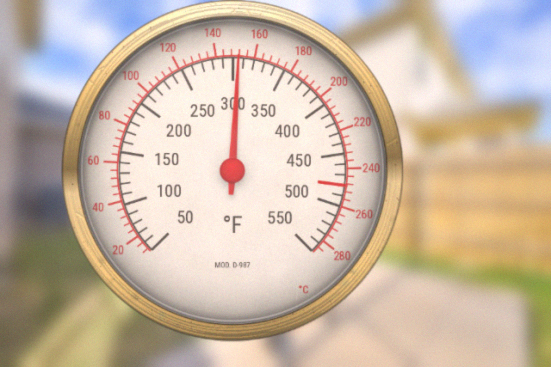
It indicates 305; °F
